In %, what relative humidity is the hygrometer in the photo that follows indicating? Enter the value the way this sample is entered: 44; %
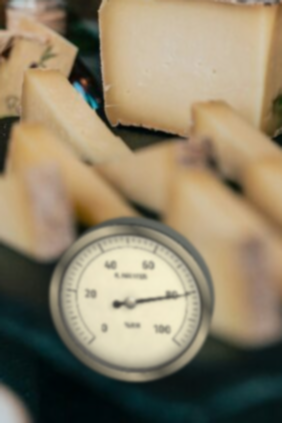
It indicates 80; %
